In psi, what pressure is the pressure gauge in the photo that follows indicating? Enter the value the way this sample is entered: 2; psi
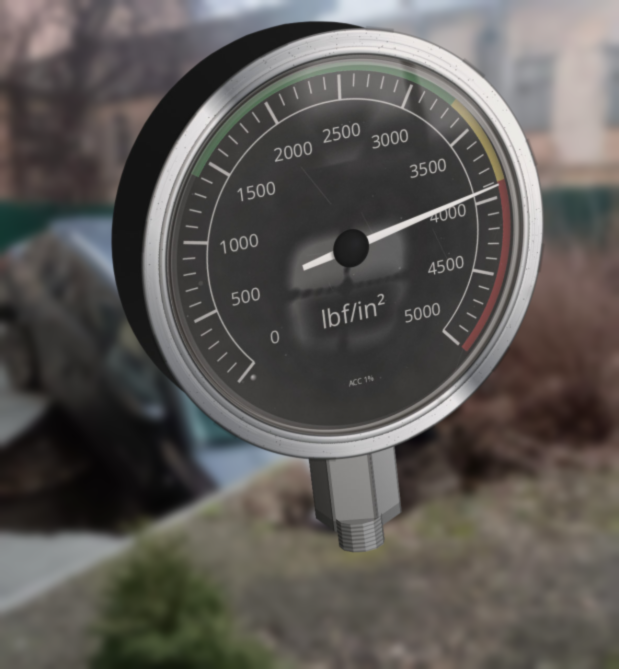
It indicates 3900; psi
